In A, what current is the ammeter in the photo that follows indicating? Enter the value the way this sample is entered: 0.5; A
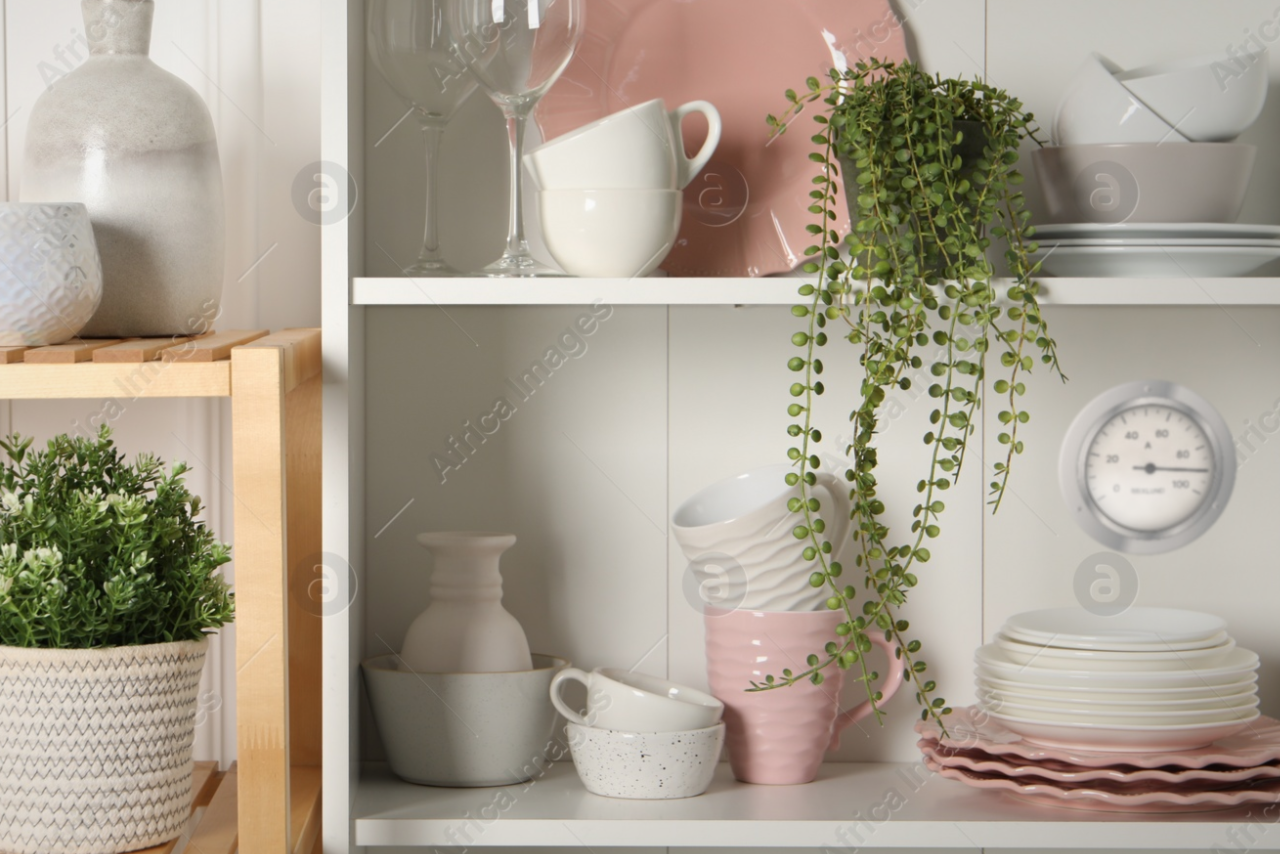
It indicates 90; A
